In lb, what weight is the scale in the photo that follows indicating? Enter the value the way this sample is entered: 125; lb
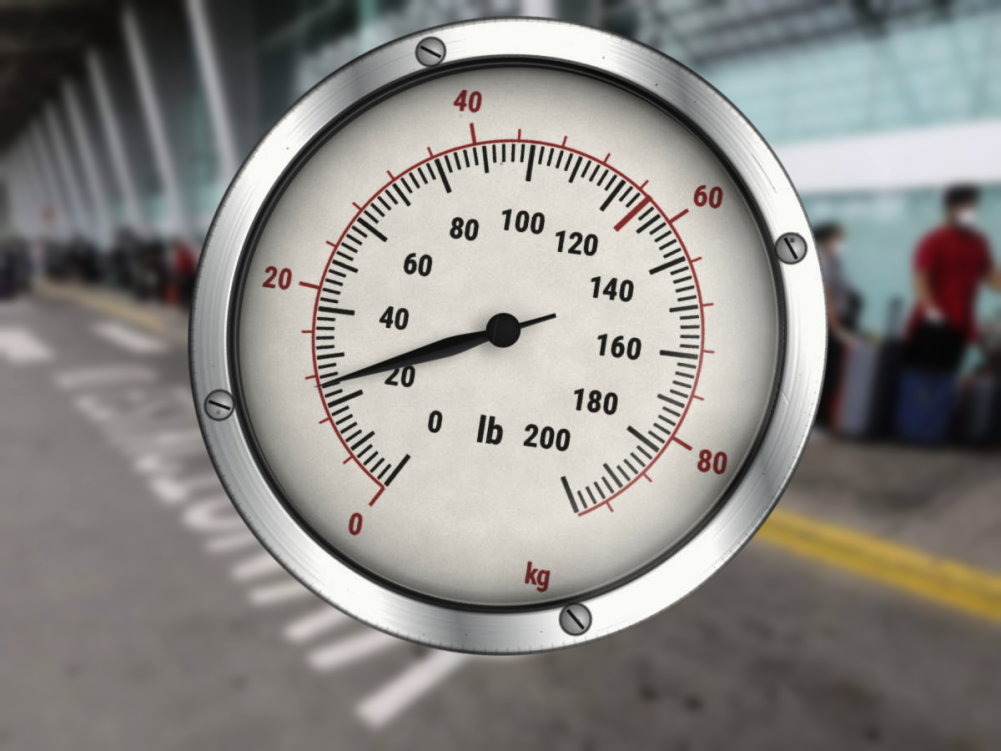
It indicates 24; lb
